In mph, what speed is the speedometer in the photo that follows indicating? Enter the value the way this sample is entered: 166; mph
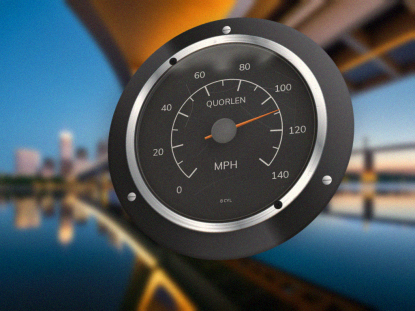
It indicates 110; mph
